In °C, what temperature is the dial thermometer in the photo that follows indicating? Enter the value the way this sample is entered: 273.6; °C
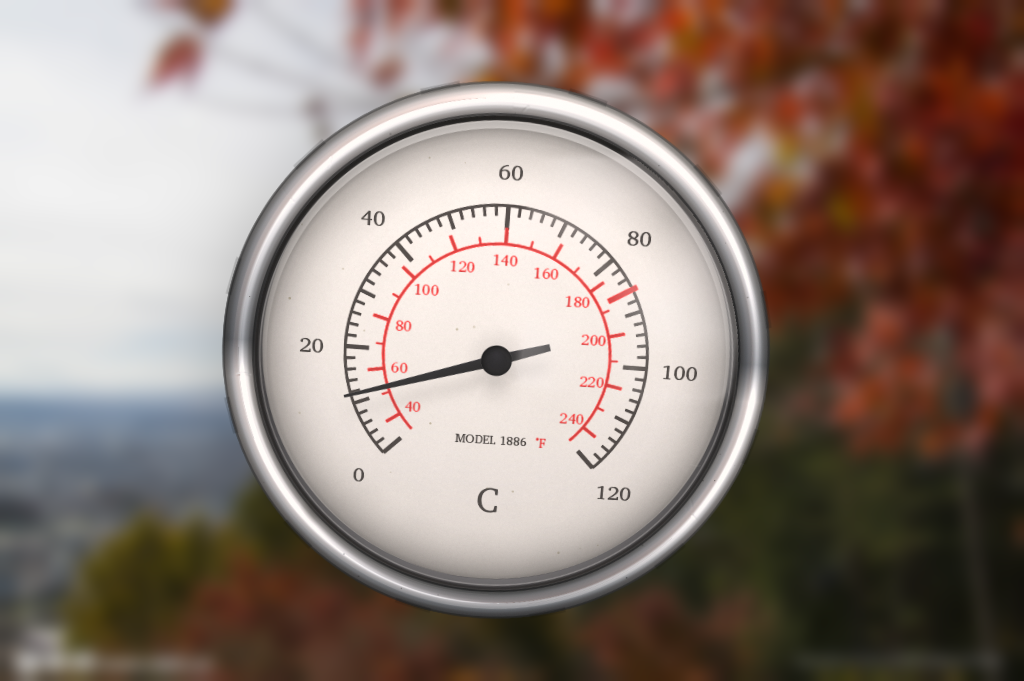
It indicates 12; °C
